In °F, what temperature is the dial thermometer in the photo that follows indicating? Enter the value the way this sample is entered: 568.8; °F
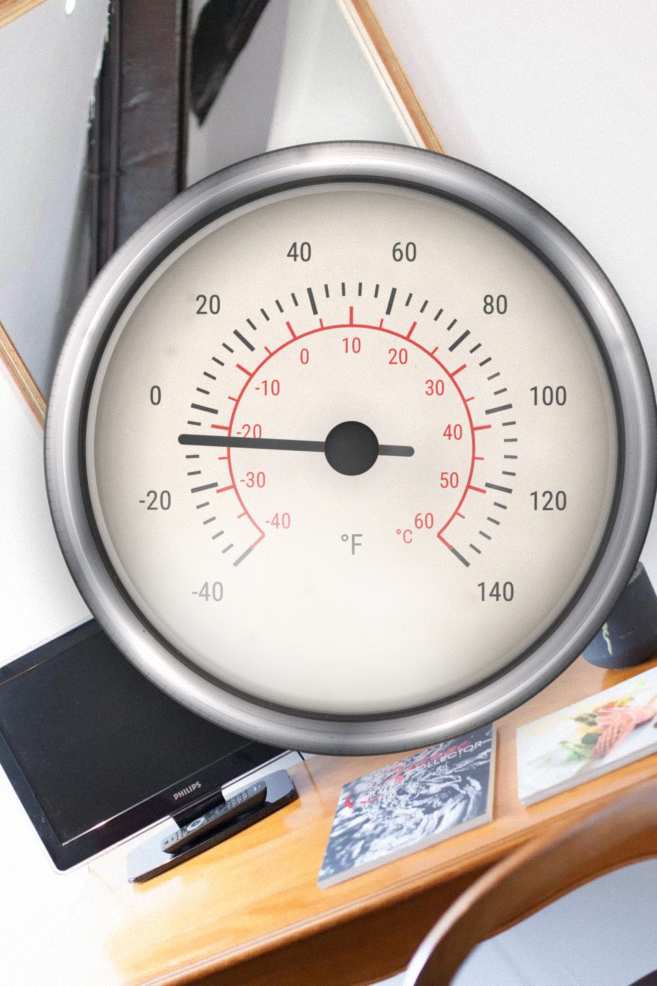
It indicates -8; °F
